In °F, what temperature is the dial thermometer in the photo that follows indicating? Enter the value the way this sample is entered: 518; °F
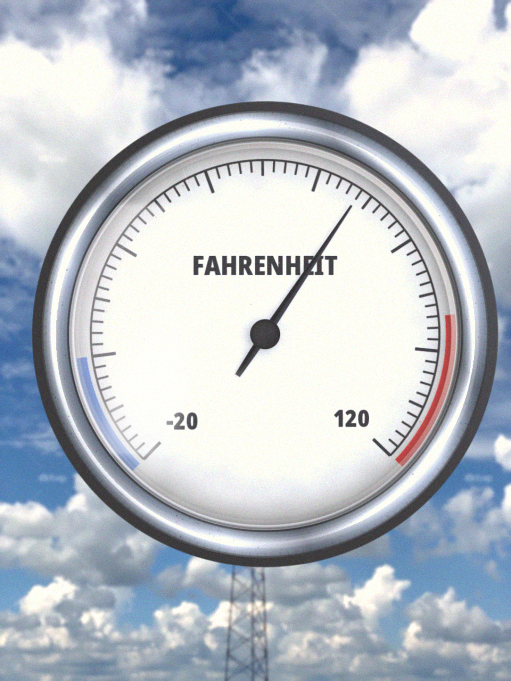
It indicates 68; °F
